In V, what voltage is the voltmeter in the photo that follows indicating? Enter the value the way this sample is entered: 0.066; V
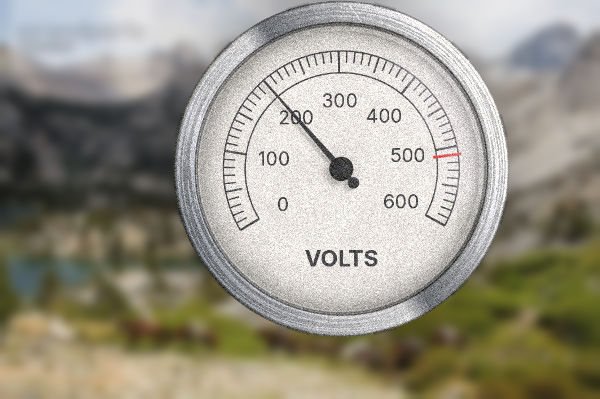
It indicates 200; V
